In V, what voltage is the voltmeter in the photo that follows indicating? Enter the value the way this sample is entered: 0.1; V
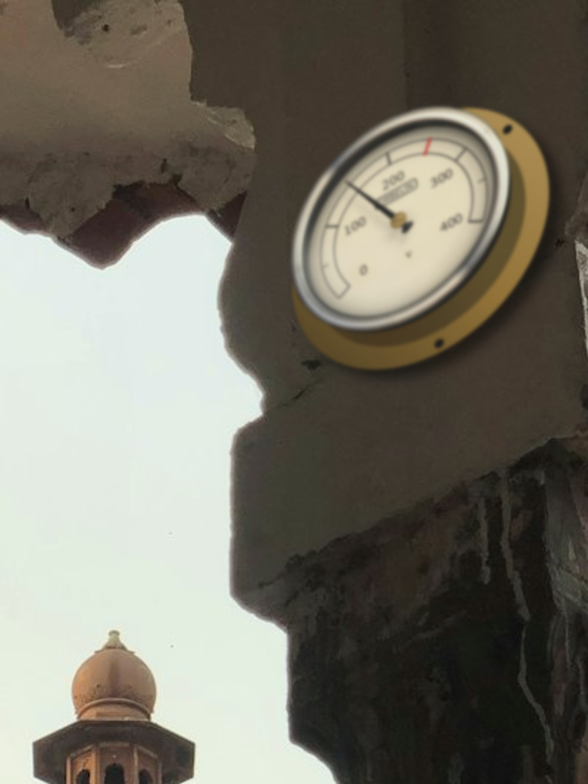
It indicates 150; V
